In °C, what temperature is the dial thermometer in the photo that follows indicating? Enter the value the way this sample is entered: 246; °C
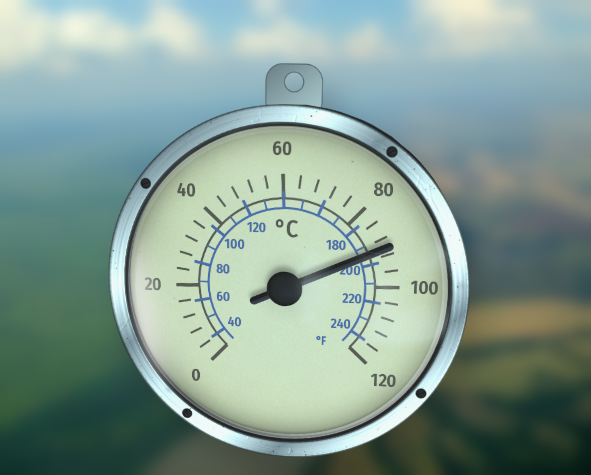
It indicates 90; °C
